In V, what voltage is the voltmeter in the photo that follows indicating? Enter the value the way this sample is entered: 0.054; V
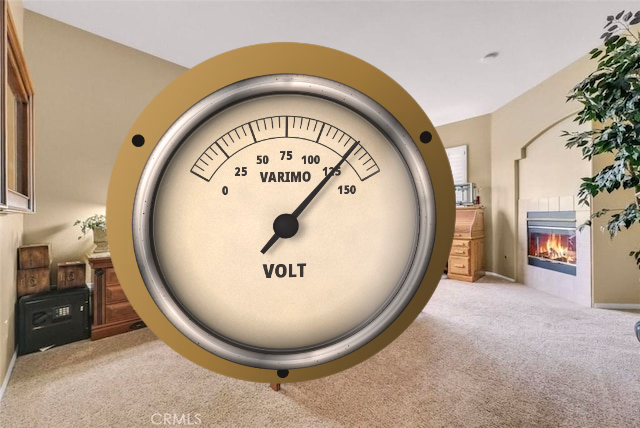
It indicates 125; V
